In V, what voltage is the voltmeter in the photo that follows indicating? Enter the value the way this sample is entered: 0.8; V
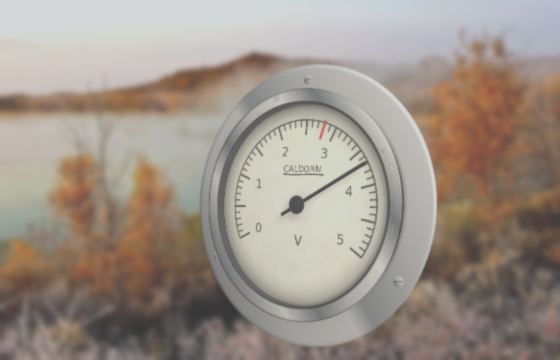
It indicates 3.7; V
